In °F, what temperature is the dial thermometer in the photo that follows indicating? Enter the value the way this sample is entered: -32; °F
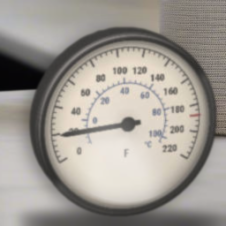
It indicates 20; °F
